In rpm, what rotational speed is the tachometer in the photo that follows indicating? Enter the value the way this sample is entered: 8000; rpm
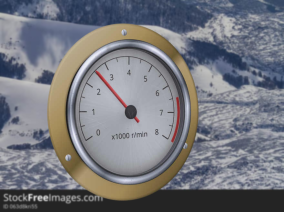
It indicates 2500; rpm
